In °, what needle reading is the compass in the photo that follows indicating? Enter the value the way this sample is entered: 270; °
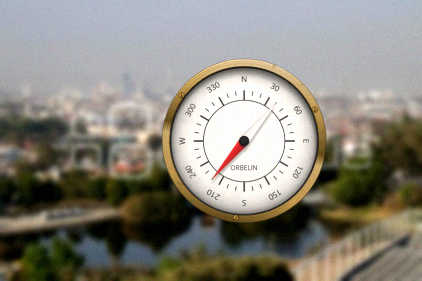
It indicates 220; °
